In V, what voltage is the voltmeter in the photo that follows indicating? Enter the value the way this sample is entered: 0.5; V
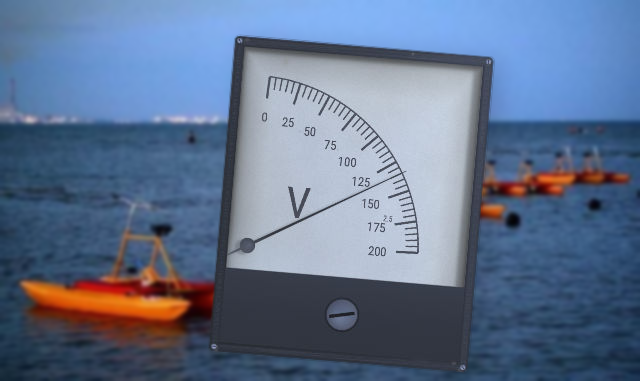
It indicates 135; V
